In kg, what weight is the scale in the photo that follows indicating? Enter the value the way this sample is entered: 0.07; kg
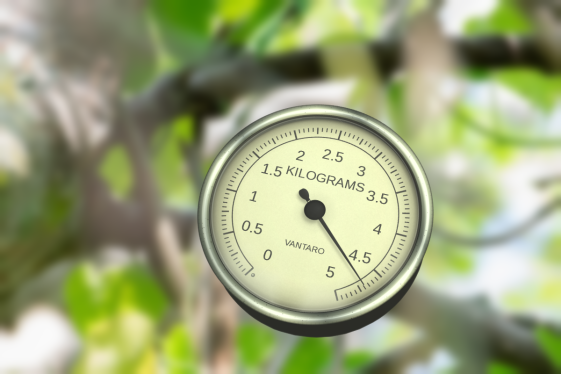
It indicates 4.7; kg
